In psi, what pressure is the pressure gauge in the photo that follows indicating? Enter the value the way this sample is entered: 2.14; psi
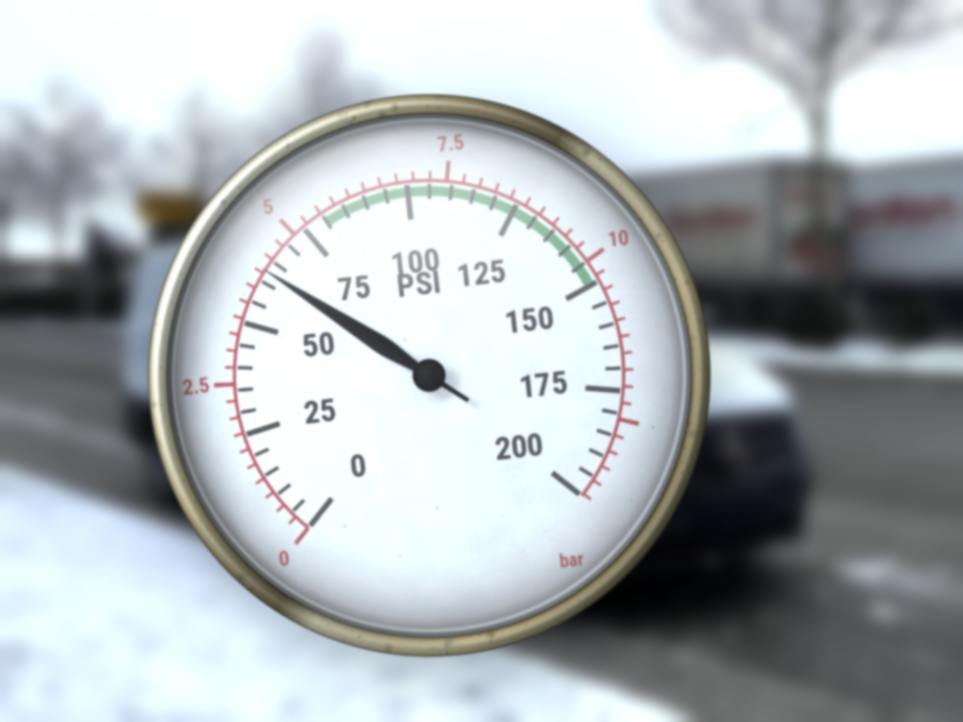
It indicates 62.5; psi
